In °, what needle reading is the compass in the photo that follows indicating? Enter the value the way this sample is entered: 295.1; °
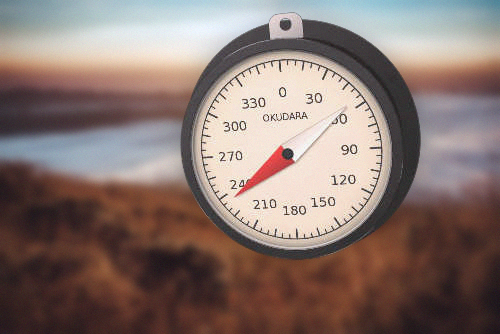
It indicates 235; °
